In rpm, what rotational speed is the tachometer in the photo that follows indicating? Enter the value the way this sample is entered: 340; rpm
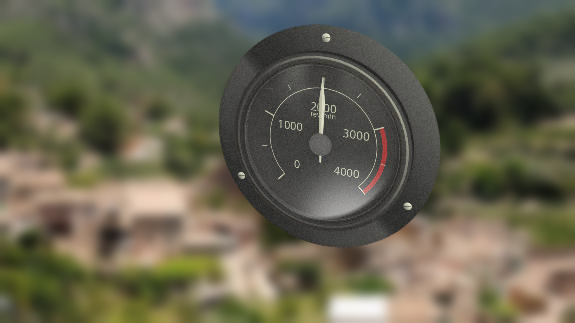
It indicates 2000; rpm
